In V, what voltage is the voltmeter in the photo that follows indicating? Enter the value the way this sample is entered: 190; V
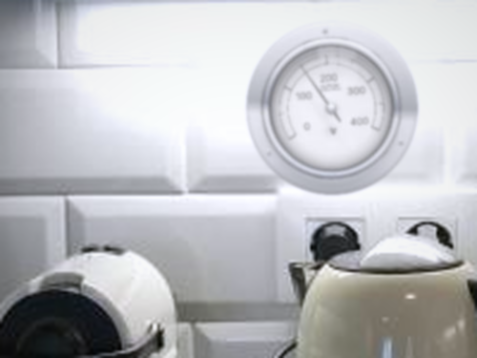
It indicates 150; V
